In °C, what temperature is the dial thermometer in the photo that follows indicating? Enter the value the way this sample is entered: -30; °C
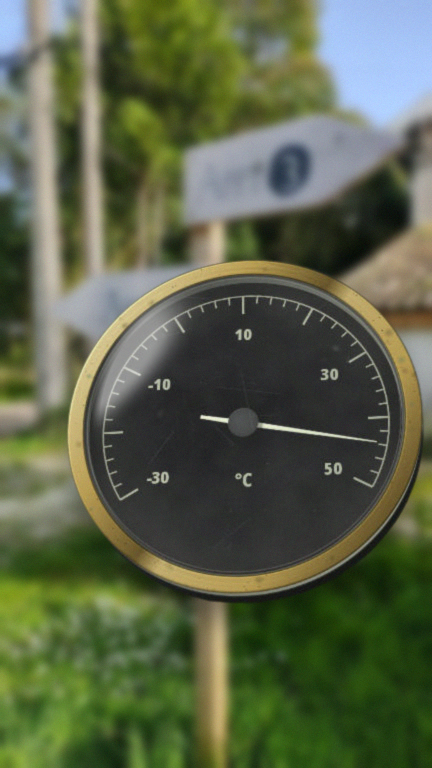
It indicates 44; °C
